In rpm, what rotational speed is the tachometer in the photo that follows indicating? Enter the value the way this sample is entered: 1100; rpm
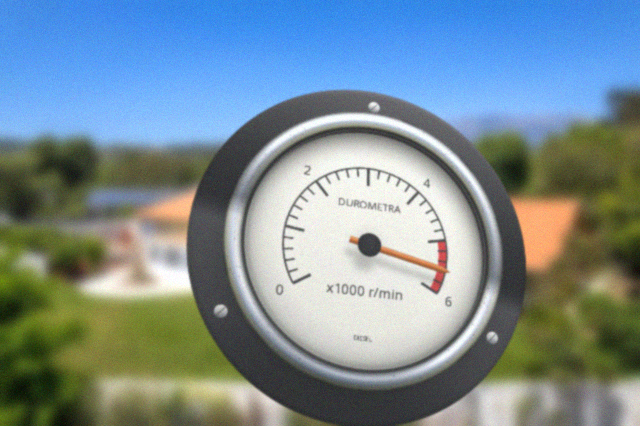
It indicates 5600; rpm
